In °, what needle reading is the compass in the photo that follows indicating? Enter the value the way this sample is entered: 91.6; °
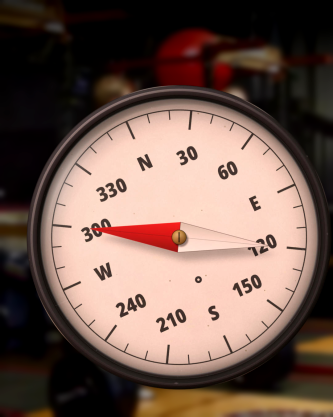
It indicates 300; °
